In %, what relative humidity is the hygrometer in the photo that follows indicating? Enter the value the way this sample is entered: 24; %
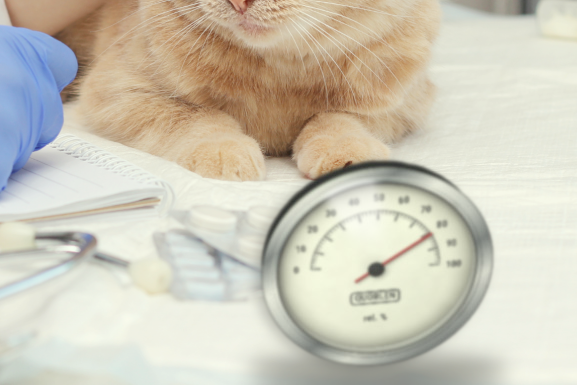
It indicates 80; %
